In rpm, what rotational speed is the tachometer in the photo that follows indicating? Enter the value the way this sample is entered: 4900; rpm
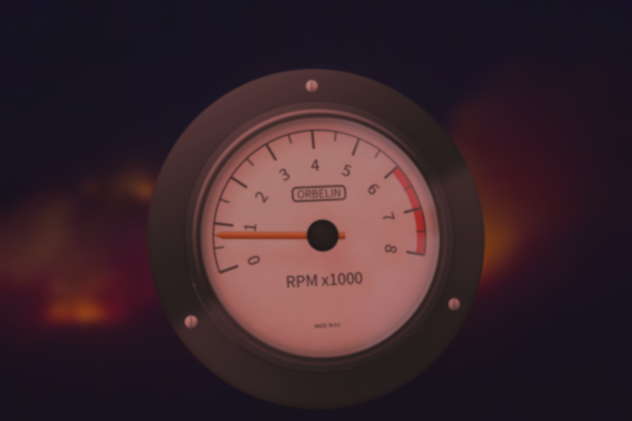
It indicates 750; rpm
